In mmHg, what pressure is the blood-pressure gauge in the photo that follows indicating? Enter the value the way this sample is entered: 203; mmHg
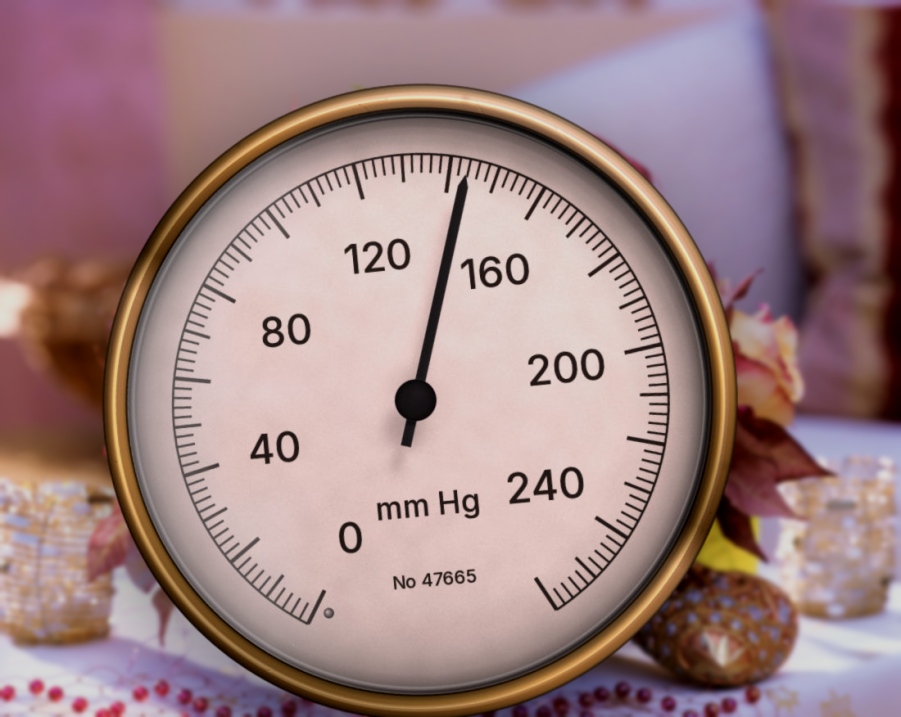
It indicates 144; mmHg
